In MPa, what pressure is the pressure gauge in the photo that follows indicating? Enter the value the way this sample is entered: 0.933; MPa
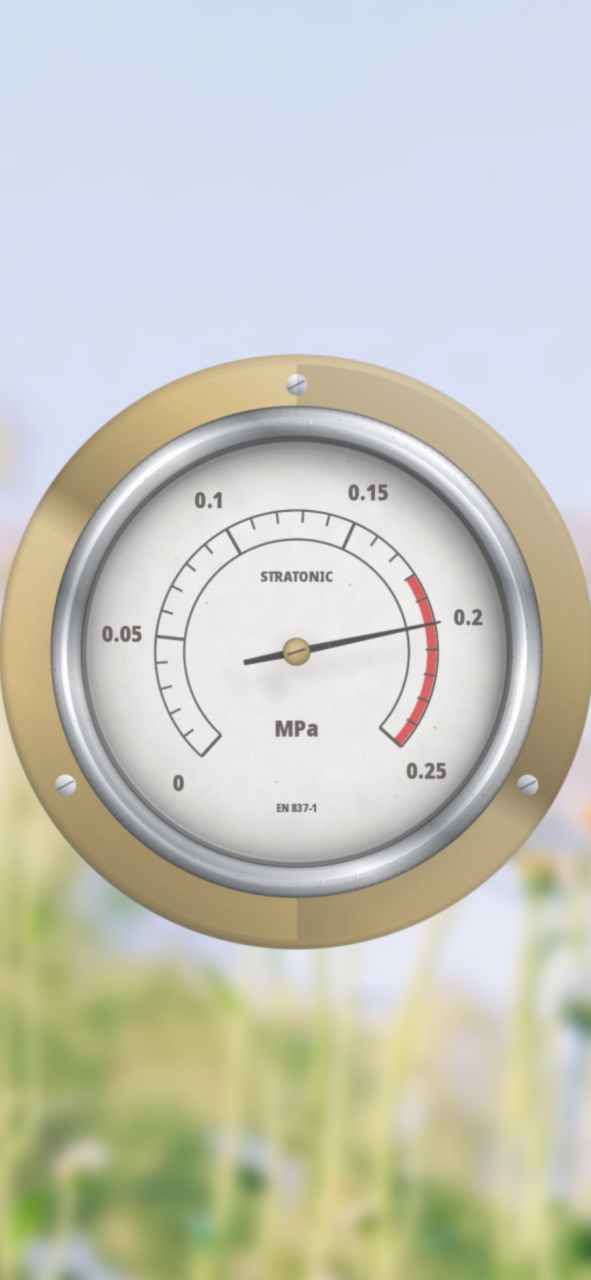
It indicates 0.2; MPa
